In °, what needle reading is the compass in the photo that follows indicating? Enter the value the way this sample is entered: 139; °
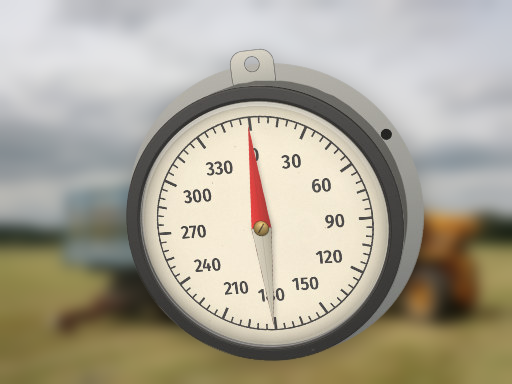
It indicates 0; °
